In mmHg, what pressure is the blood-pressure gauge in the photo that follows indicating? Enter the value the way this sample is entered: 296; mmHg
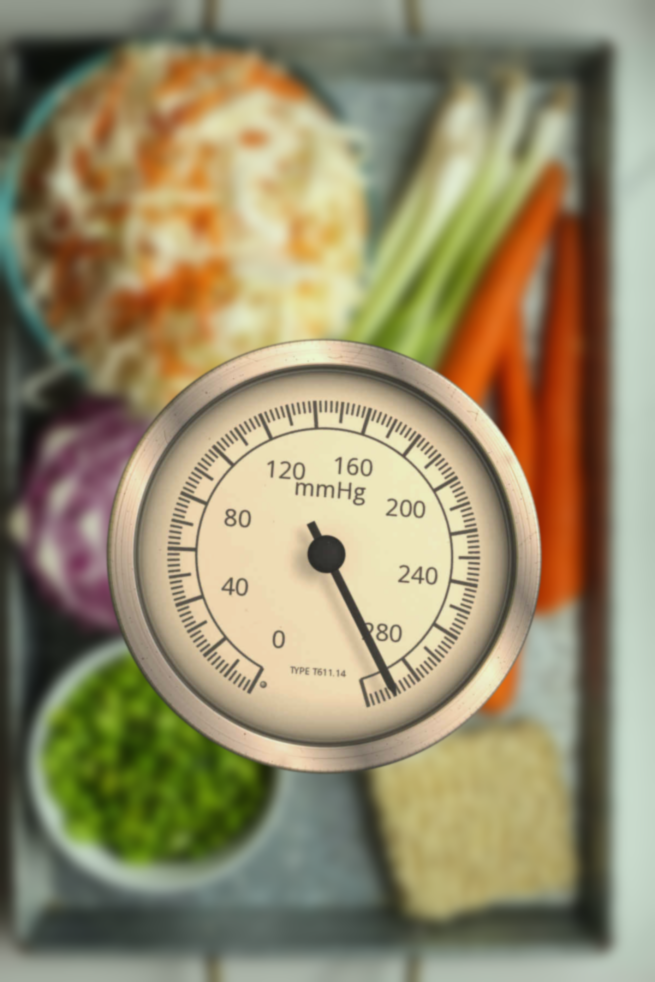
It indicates 290; mmHg
